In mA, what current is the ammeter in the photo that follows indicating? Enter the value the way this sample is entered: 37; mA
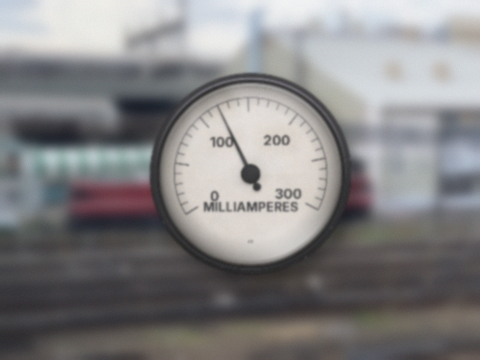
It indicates 120; mA
